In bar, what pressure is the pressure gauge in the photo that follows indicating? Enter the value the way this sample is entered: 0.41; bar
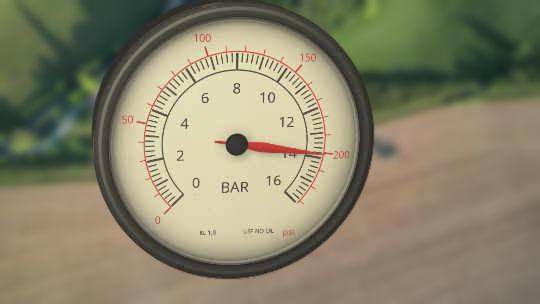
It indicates 13.8; bar
